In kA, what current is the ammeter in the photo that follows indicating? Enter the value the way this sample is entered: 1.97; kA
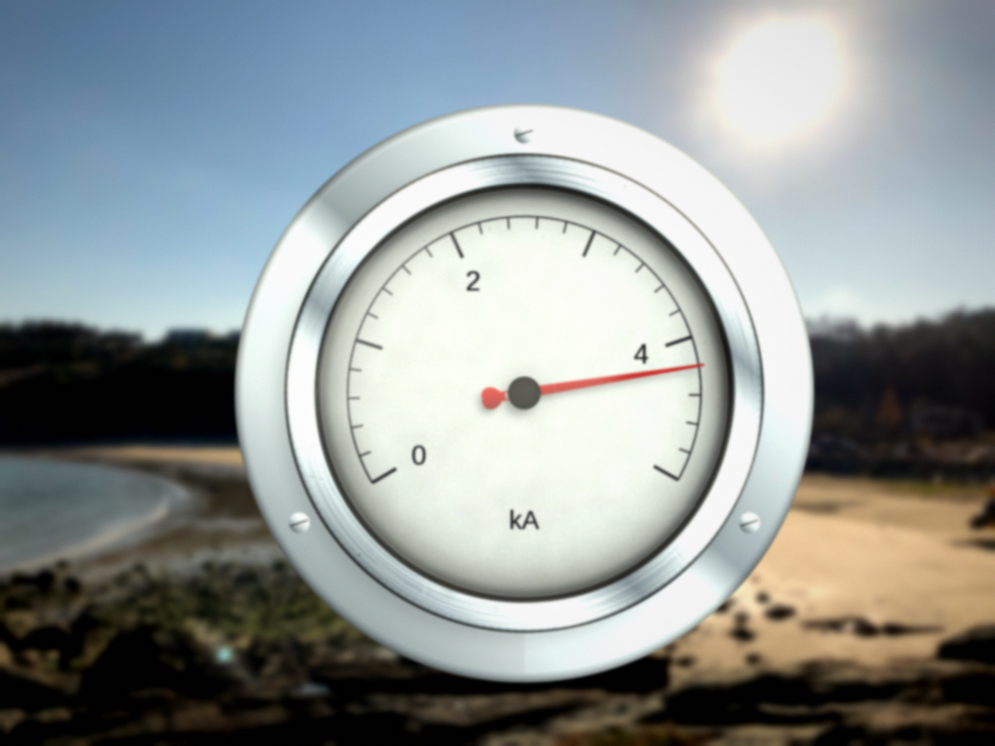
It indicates 4.2; kA
